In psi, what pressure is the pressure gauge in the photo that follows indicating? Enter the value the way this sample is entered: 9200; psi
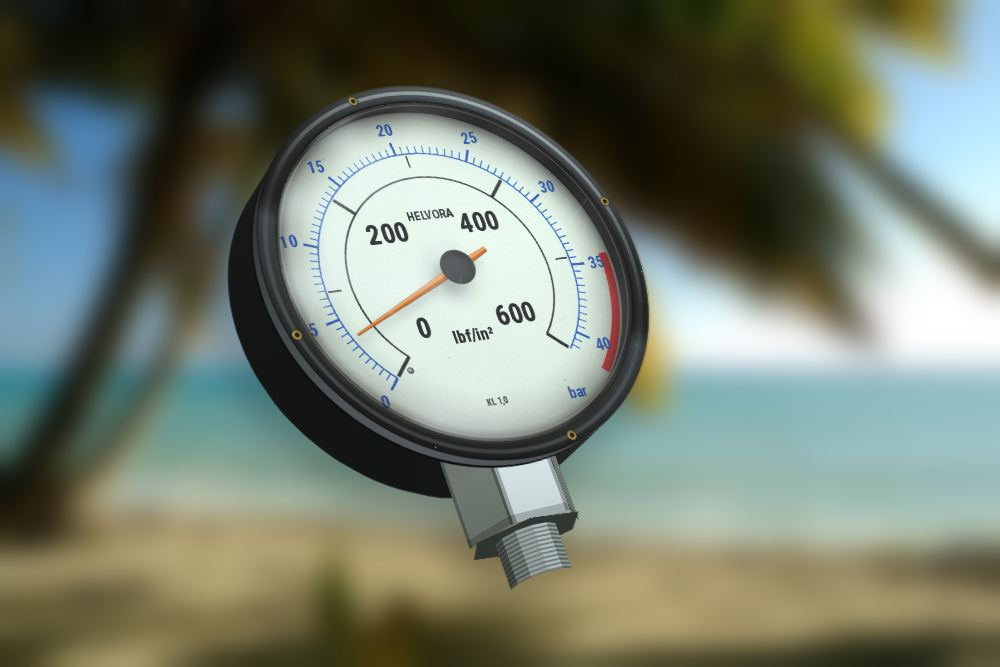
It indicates 50; psi
